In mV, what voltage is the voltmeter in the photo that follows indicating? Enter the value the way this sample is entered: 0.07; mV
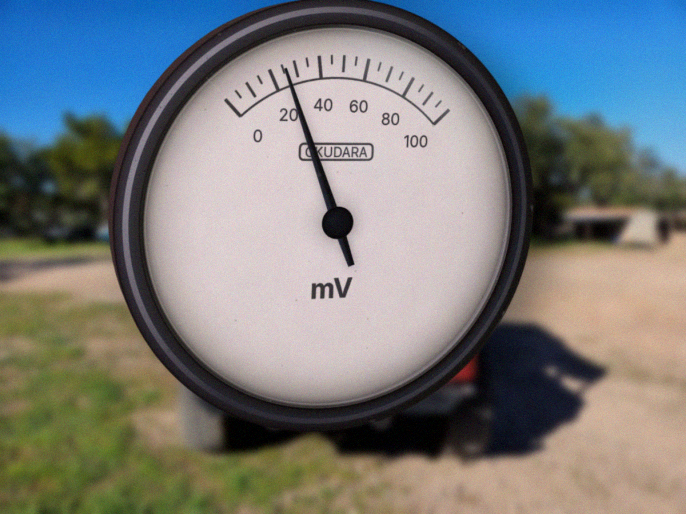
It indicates 25; mV
